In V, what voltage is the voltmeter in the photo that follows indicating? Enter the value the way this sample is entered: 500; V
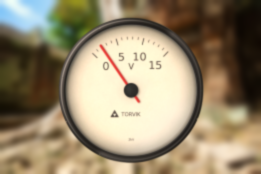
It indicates 2; V
